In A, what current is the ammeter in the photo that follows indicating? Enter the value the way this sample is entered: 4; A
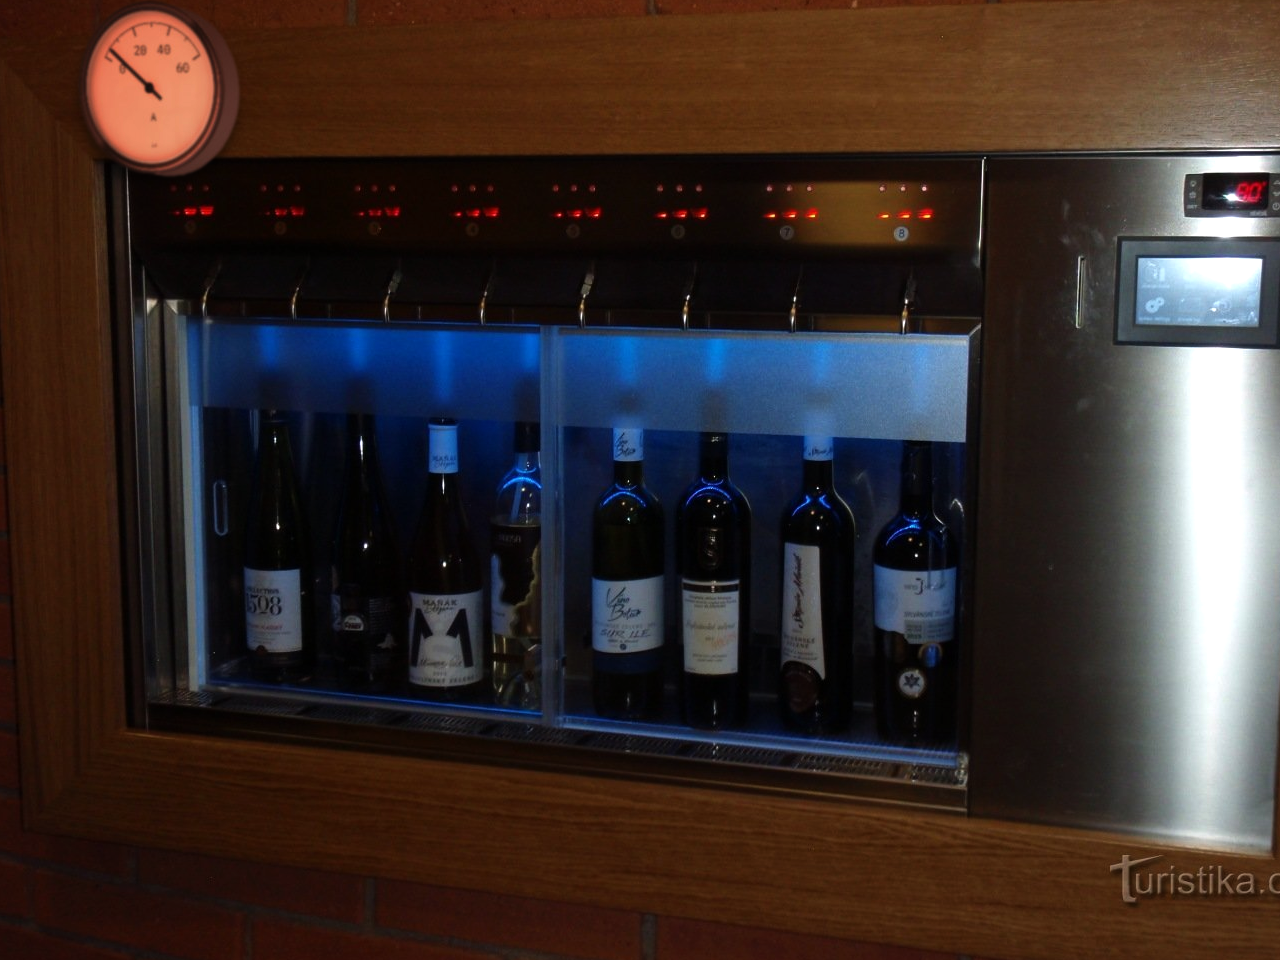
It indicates 5; A
